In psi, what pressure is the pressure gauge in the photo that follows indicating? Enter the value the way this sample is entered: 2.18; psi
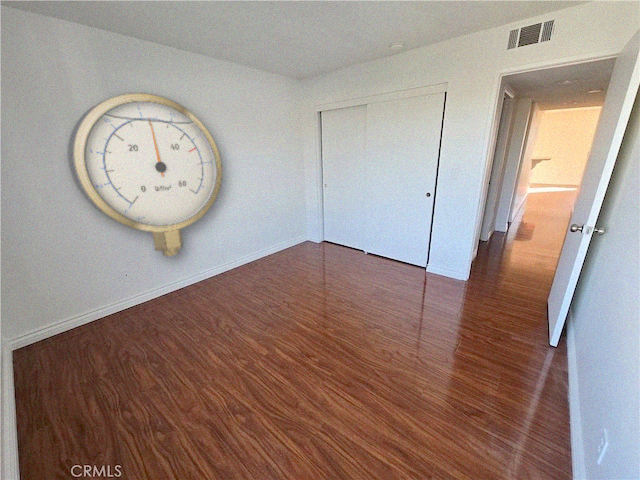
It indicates 30; psi
